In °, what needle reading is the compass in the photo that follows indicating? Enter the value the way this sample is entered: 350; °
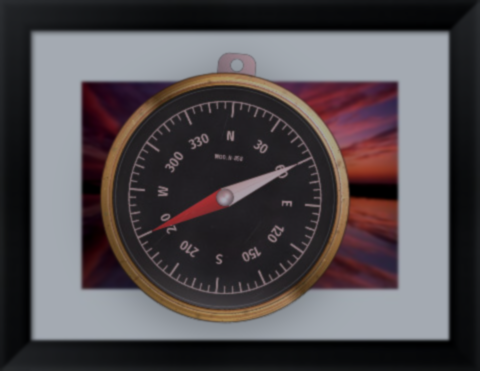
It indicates 240; °
